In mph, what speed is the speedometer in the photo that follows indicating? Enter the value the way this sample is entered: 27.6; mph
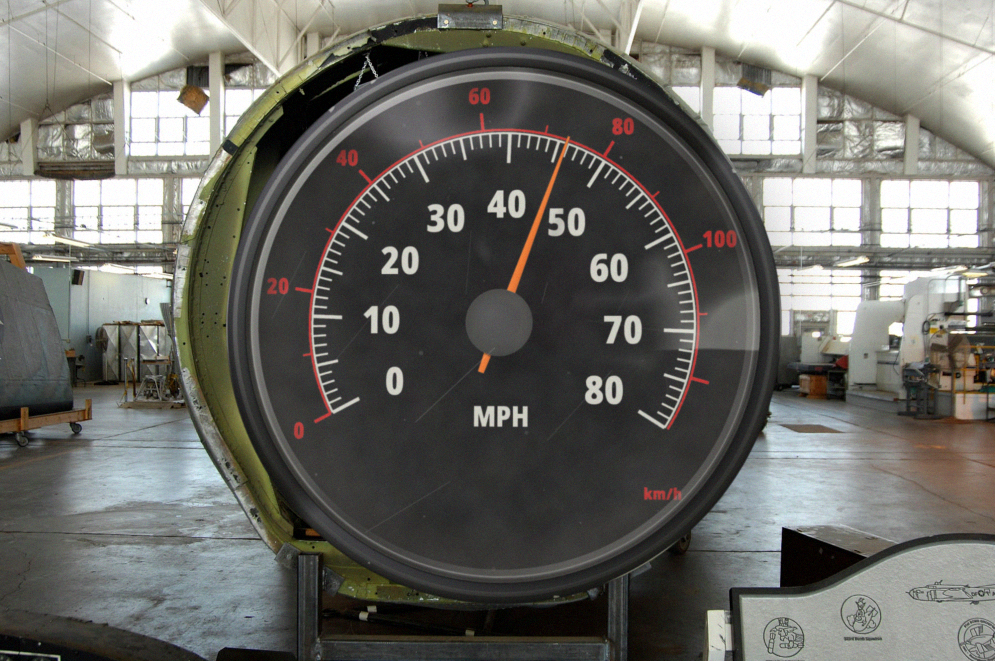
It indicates 46; mph
